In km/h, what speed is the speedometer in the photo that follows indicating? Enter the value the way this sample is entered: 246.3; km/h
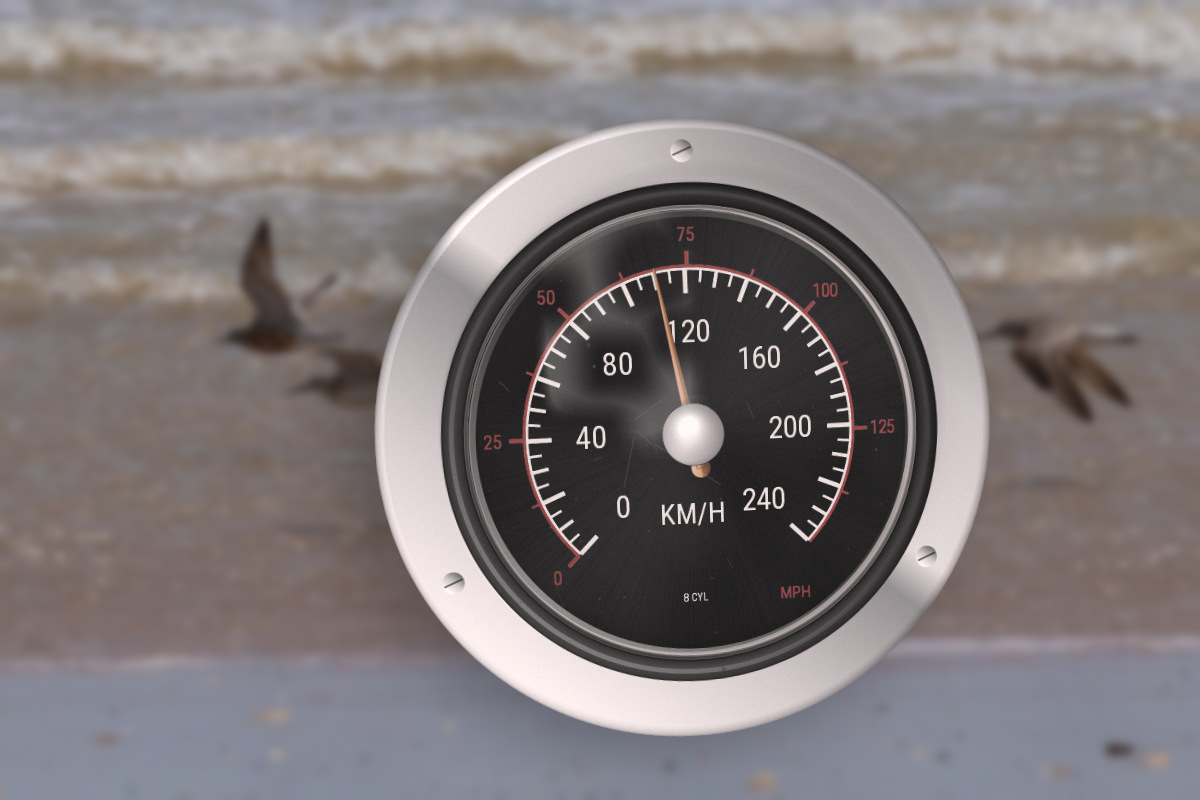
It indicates 110; km/h
